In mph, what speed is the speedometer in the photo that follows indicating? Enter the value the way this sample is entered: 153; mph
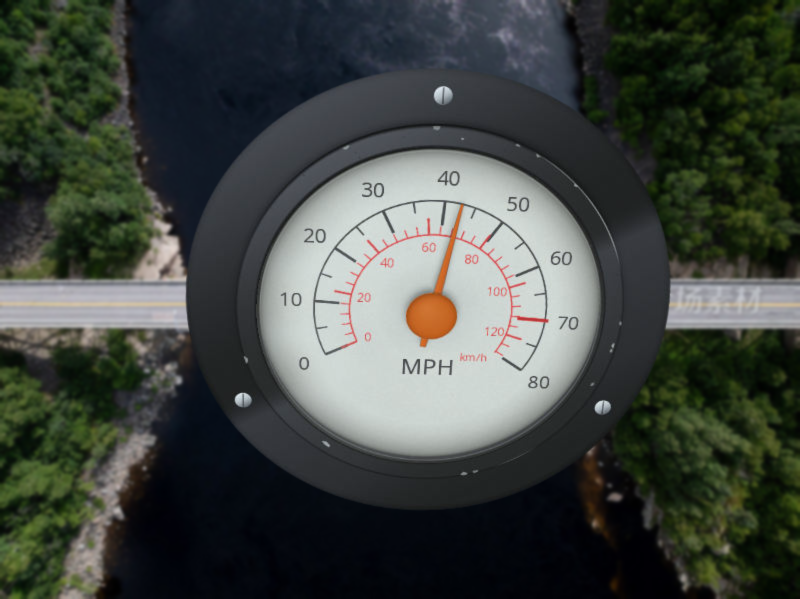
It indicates 42.5; mph
